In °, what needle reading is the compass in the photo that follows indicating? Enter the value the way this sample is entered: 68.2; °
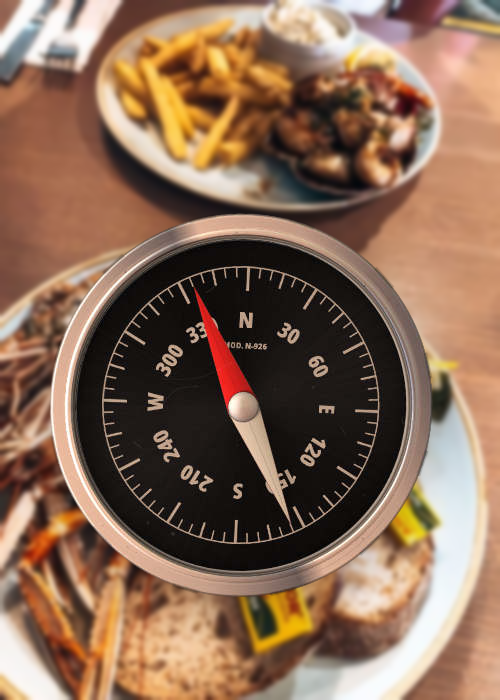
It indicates 335; °
